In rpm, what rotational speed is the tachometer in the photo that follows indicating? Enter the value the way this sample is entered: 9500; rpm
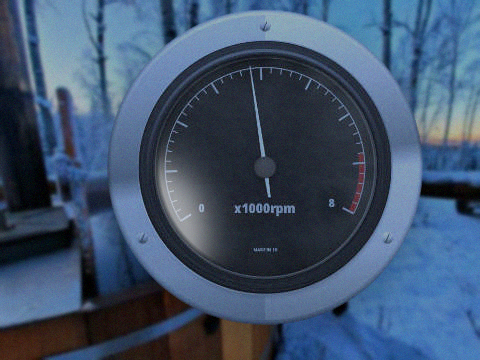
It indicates 3800; rpm
